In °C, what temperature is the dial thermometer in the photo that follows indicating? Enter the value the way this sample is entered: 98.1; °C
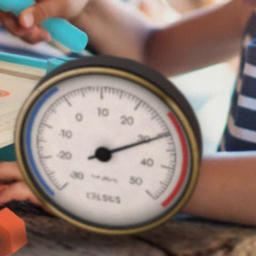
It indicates 30; °C
